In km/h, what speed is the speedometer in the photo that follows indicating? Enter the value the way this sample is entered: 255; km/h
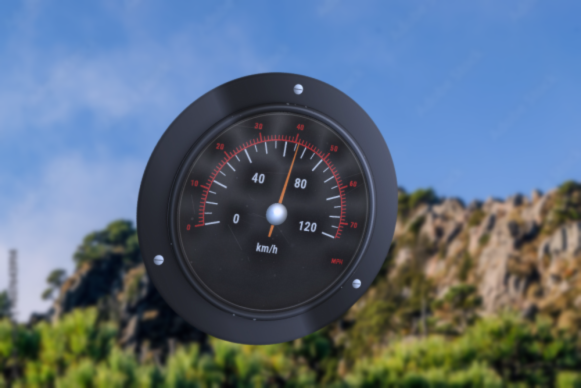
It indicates 65; km/h
